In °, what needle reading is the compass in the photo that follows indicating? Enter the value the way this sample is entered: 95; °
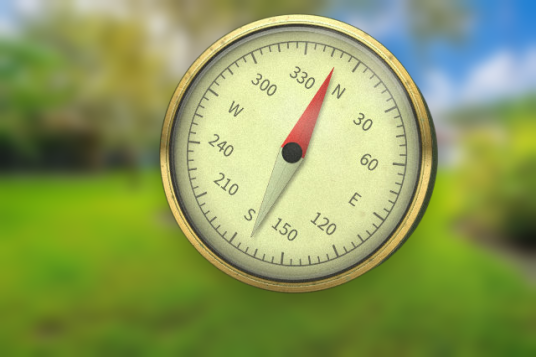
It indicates 350; °
